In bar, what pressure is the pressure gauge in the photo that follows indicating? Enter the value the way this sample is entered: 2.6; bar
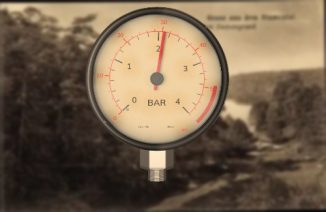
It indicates 2.1; bar
